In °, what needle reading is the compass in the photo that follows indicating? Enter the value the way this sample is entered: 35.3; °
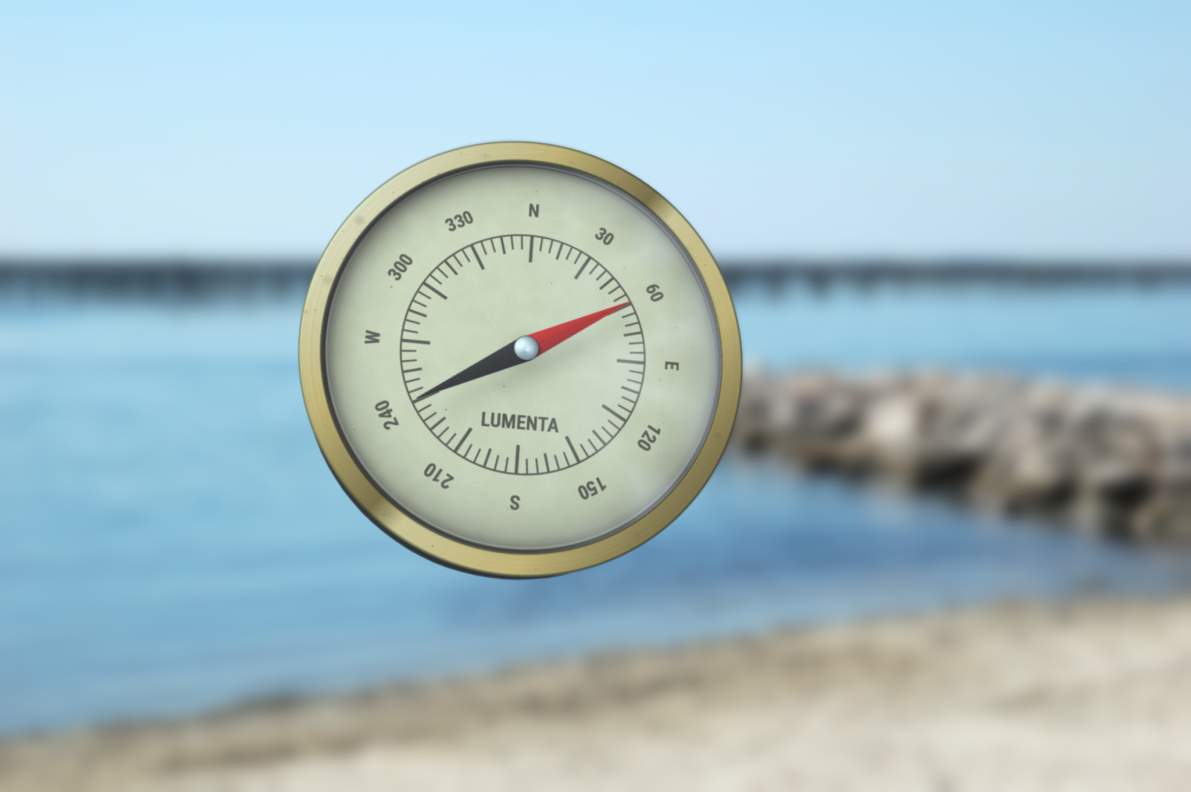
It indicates 60; °
